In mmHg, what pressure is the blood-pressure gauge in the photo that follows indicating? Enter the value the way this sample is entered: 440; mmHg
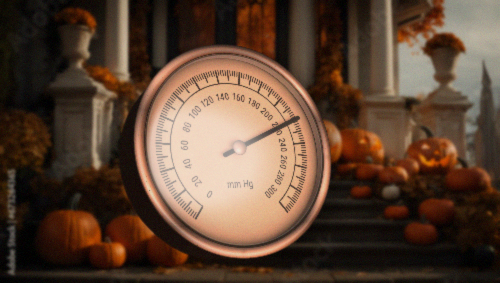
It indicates 220; mmHg
